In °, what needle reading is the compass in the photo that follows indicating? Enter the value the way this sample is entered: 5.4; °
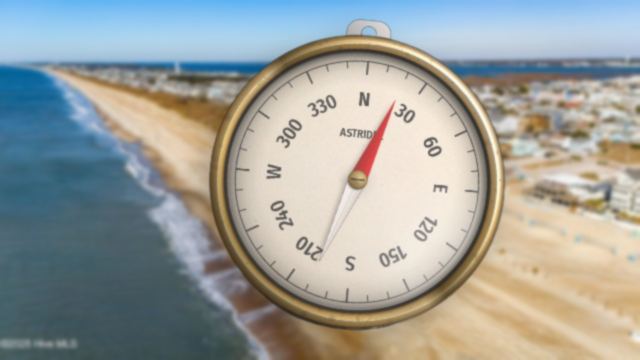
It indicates 20; °
